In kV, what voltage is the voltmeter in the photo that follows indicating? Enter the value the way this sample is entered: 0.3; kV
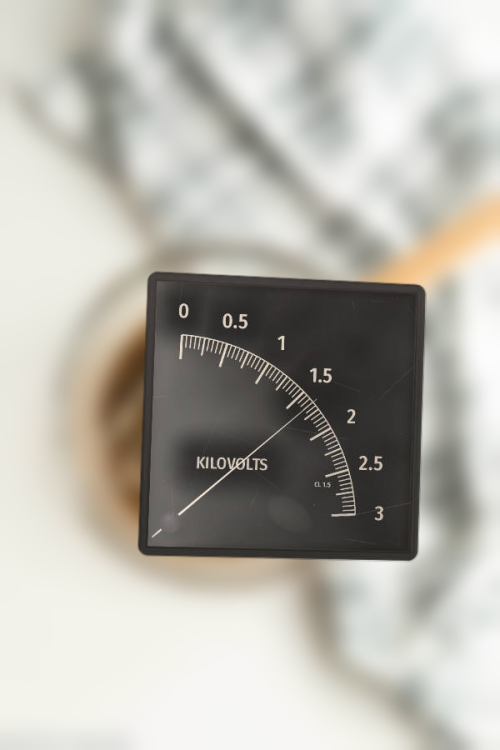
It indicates 1.65; kV
